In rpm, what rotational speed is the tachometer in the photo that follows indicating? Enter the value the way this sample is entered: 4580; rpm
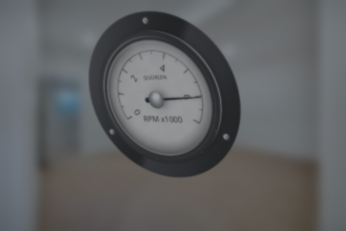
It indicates 6000; rpm
